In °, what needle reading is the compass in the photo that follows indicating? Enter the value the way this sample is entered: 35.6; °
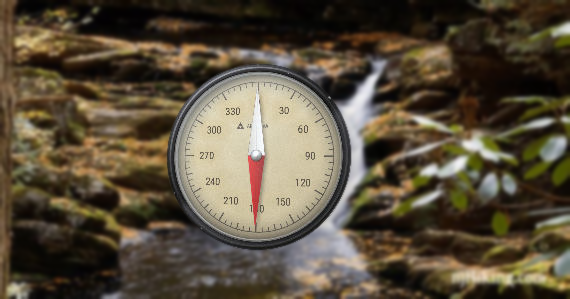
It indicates 180; °
